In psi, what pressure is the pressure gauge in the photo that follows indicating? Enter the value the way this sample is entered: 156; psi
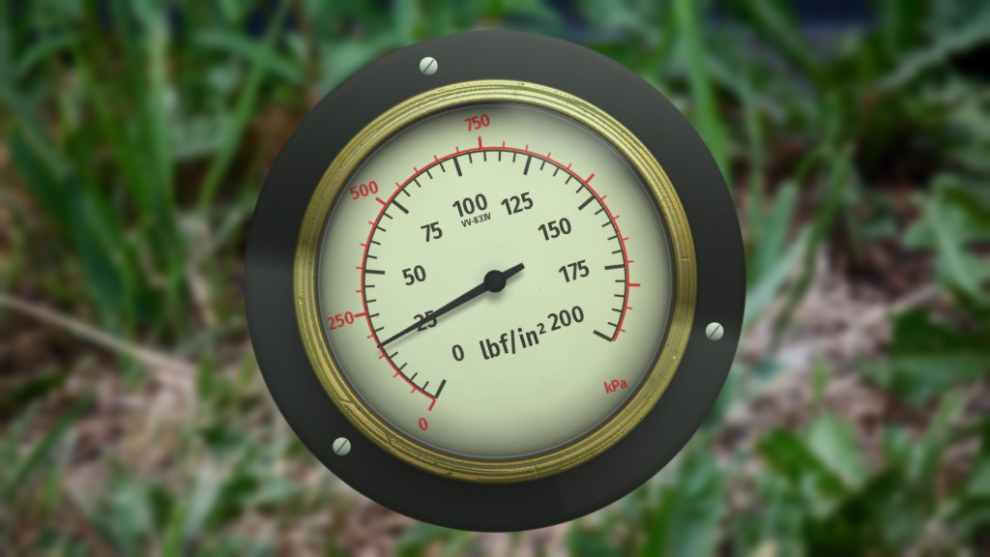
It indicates 25; psi
